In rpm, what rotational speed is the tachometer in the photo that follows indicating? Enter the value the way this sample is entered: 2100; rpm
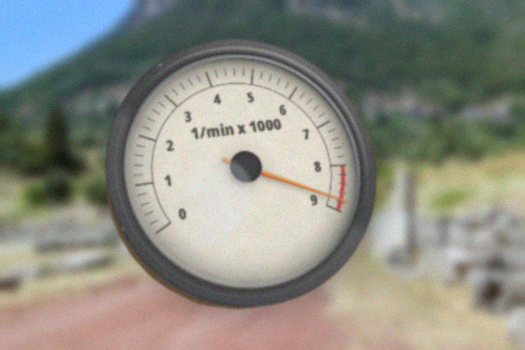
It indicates 8800; rpm
